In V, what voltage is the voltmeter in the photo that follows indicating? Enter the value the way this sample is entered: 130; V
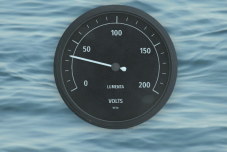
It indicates 35; V
